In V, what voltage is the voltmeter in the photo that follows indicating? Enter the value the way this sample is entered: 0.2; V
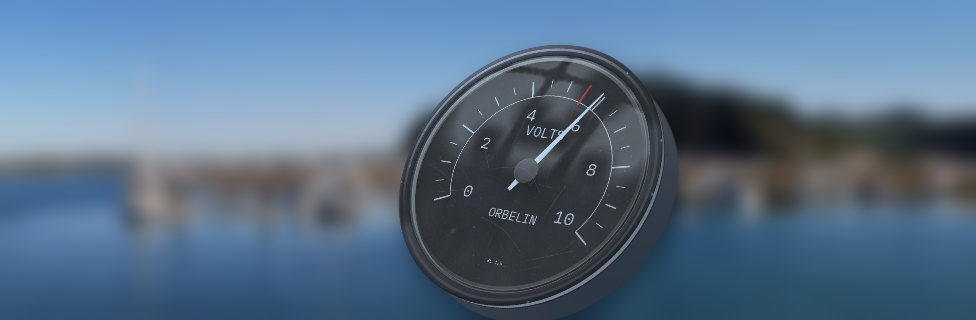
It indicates 6; V
